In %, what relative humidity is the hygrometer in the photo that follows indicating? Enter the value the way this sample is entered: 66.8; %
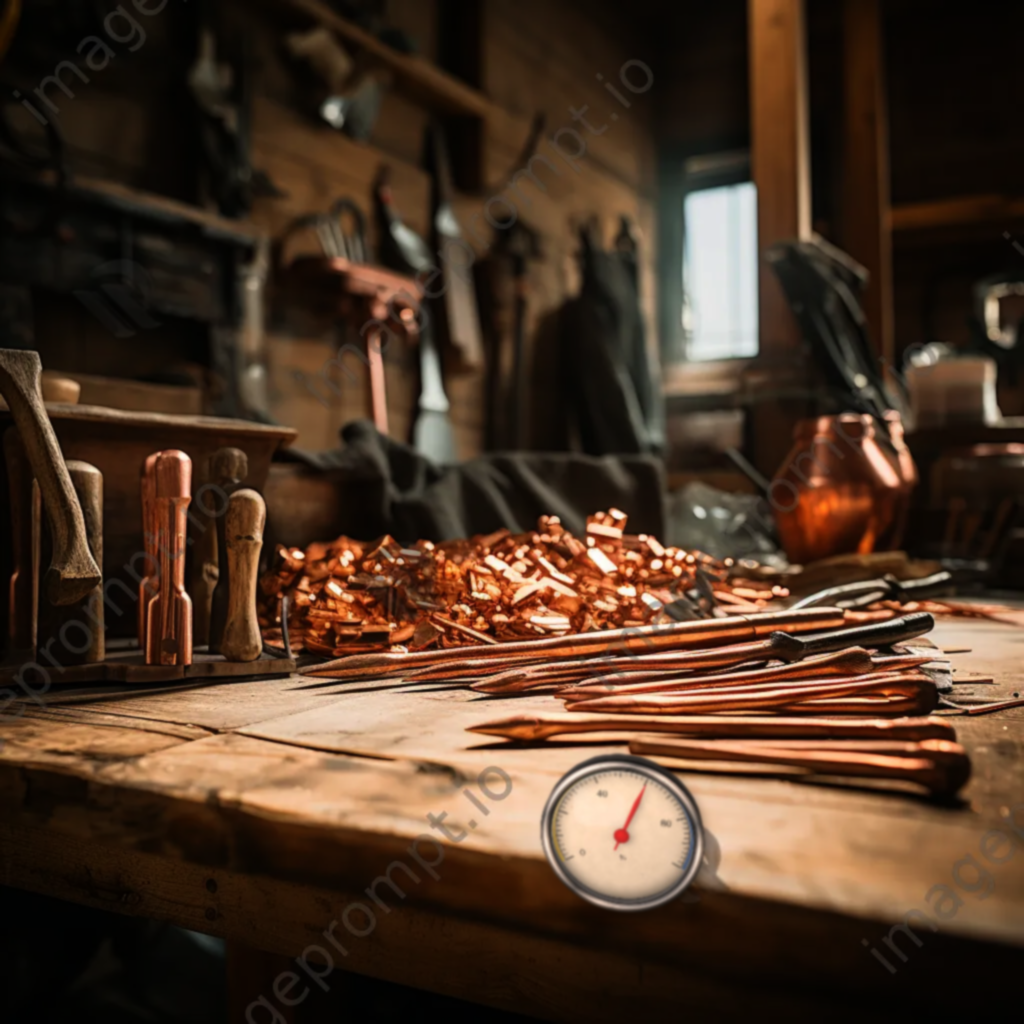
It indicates 60; %
